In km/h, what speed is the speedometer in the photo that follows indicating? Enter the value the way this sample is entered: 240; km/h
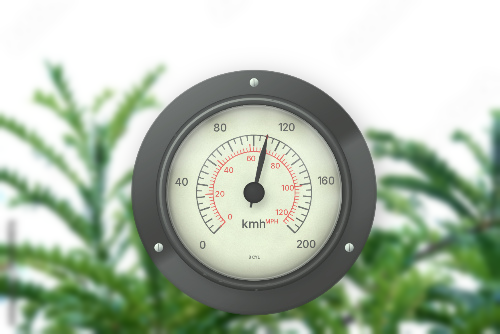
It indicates 110; km/h
